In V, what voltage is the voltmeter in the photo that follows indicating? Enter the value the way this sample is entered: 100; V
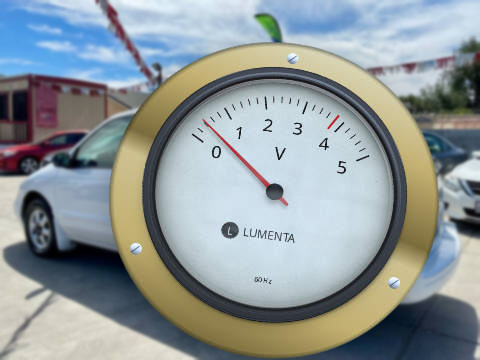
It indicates 0.4; V
